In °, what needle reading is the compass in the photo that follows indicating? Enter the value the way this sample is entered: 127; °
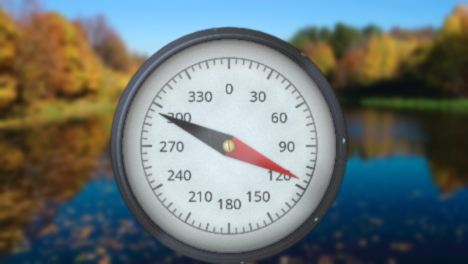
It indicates 115; °
